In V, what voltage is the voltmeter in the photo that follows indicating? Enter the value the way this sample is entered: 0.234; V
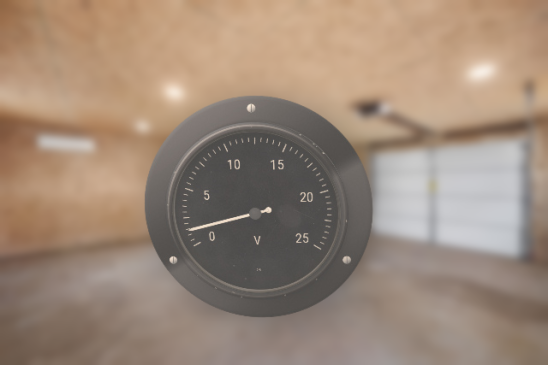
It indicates 1.5; V
